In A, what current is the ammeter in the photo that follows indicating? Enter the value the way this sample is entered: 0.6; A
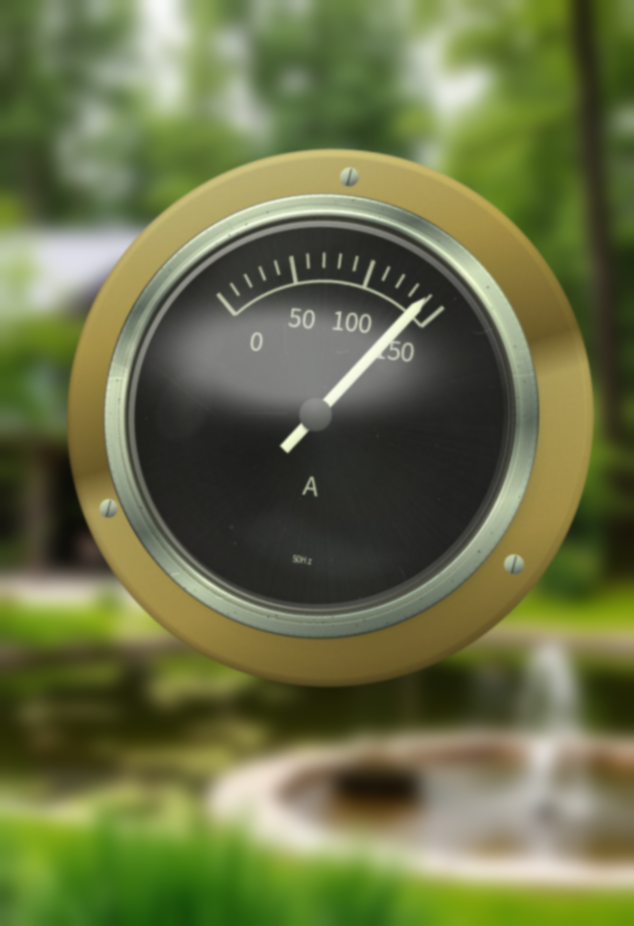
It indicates 140; A
